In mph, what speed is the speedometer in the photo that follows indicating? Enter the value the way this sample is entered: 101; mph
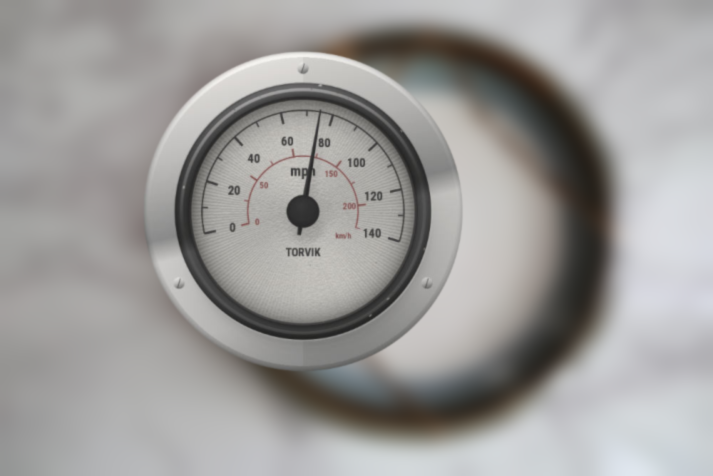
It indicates 75; mph
